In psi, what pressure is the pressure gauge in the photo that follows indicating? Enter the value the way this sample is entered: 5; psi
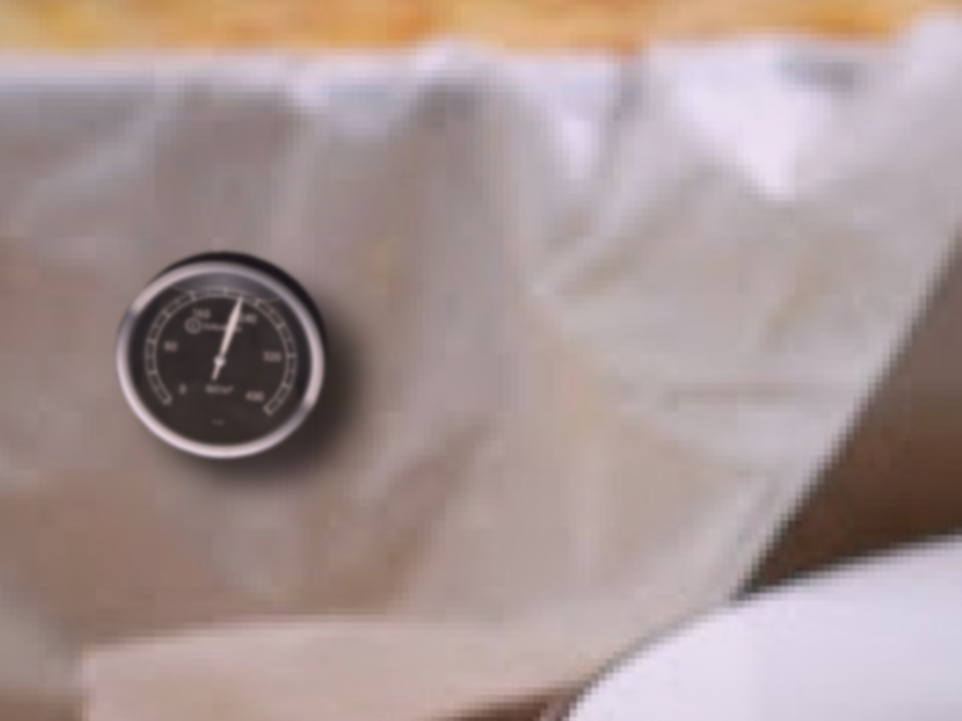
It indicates 220; psi
